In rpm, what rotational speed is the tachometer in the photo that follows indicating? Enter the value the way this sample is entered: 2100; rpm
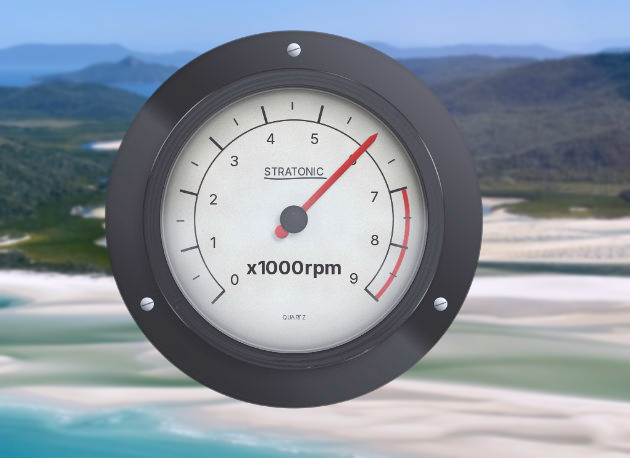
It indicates 6000; rpm
